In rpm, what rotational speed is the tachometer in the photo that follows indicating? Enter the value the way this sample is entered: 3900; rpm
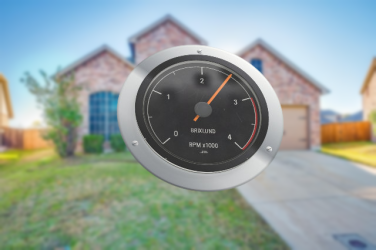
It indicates 2500; rpm
